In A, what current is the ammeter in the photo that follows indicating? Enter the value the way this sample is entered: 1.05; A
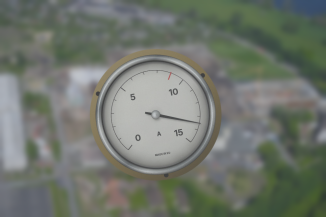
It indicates 13.5; A
